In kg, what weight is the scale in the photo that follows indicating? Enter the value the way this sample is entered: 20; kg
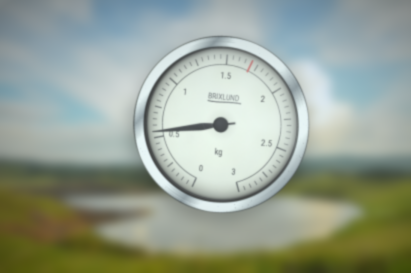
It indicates 0.55; kg
